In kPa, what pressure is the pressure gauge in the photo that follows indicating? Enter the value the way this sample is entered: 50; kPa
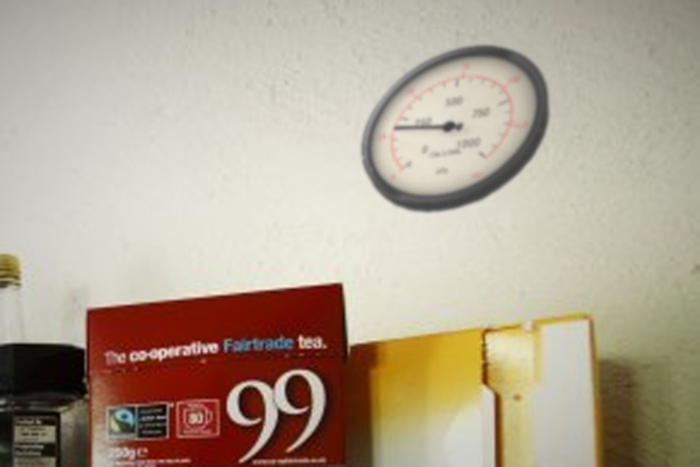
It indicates 200; kPa
